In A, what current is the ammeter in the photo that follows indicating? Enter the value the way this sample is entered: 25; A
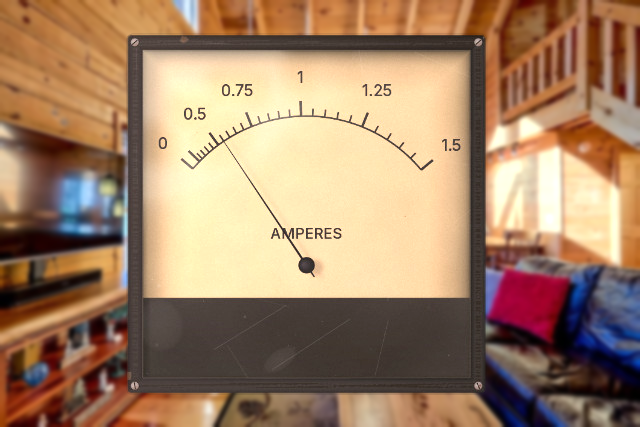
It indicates 0.55; A
